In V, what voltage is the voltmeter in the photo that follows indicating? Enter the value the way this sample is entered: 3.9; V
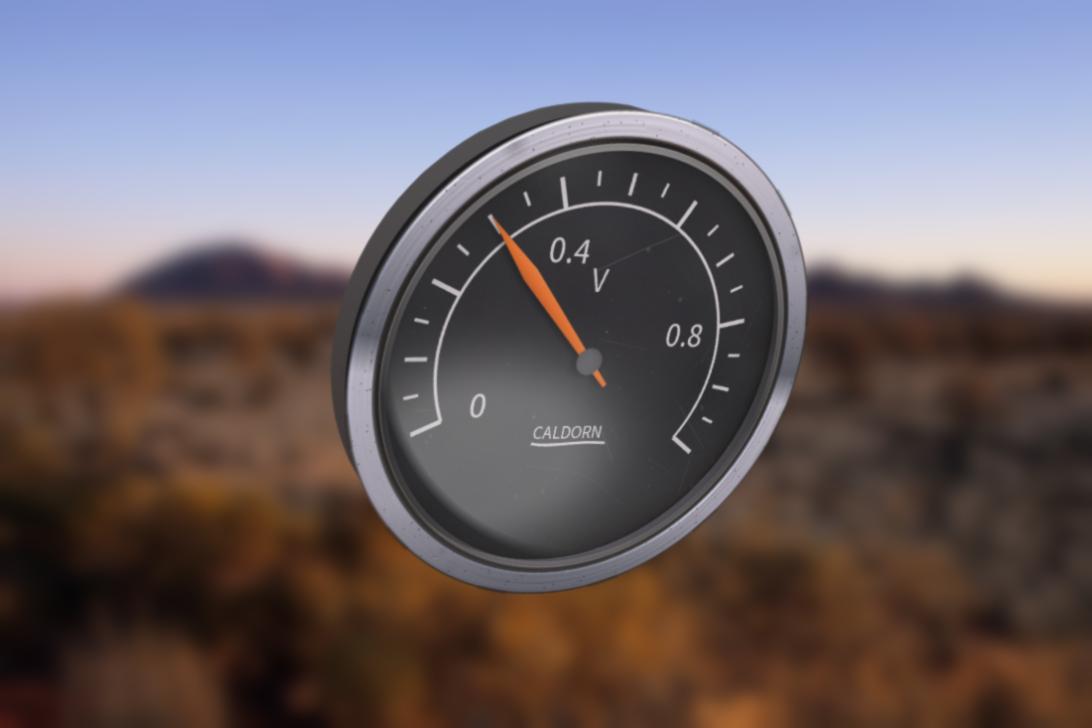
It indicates 0.3; V
